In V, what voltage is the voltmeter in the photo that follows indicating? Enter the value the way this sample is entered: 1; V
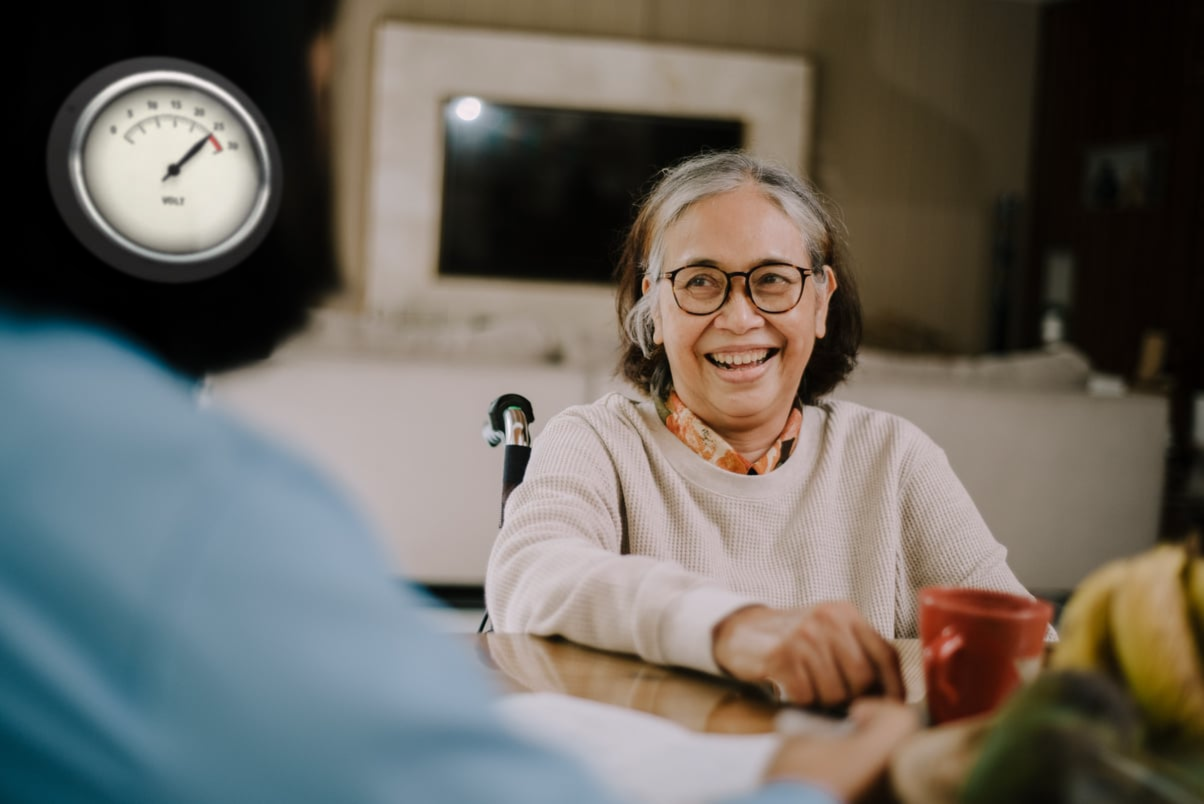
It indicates 25; V
